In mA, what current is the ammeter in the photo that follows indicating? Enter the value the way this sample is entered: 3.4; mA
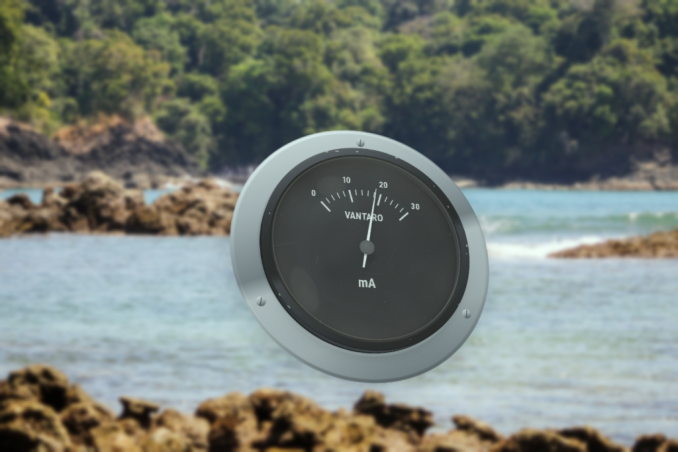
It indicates 18; mA
